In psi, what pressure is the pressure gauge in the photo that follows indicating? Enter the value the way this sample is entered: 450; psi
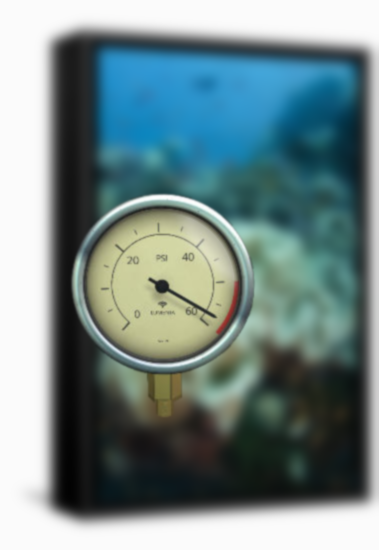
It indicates 57.5; psi
